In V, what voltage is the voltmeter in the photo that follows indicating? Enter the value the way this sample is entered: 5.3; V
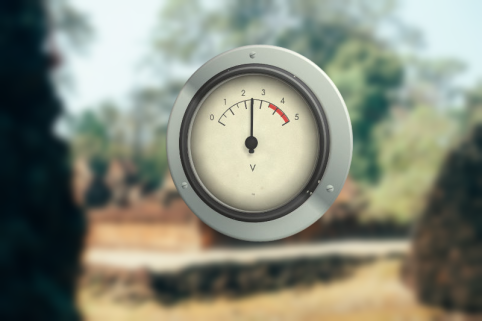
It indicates 2.5; V
